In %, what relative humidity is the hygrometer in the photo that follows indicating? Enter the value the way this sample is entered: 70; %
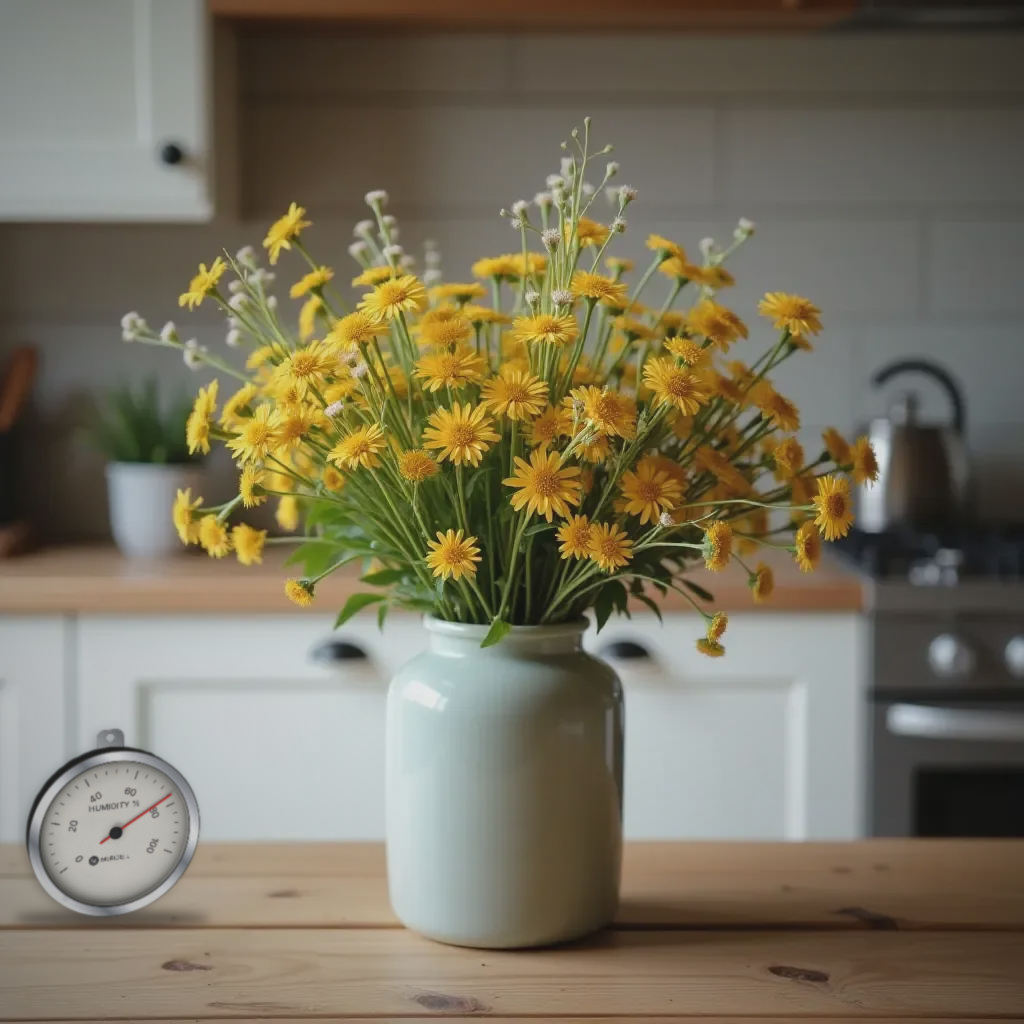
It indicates 76; %
